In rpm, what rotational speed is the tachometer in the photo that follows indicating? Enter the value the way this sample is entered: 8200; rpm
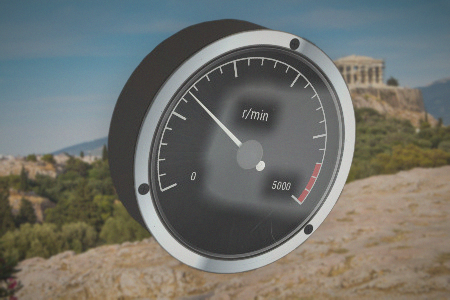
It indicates 1300; rpm
